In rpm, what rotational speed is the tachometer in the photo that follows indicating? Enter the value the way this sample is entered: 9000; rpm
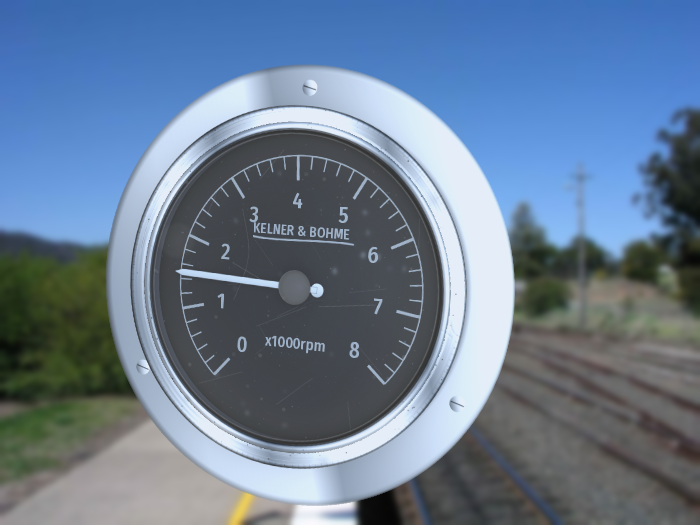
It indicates 1500; rpm
